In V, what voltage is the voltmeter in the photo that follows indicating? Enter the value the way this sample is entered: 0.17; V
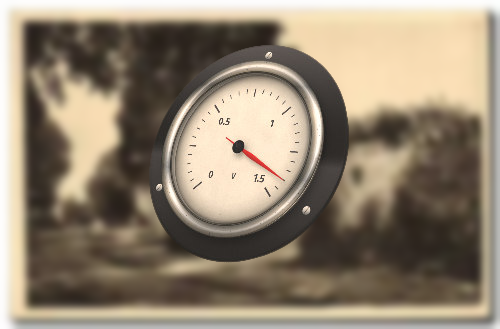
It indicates 1.4; V
